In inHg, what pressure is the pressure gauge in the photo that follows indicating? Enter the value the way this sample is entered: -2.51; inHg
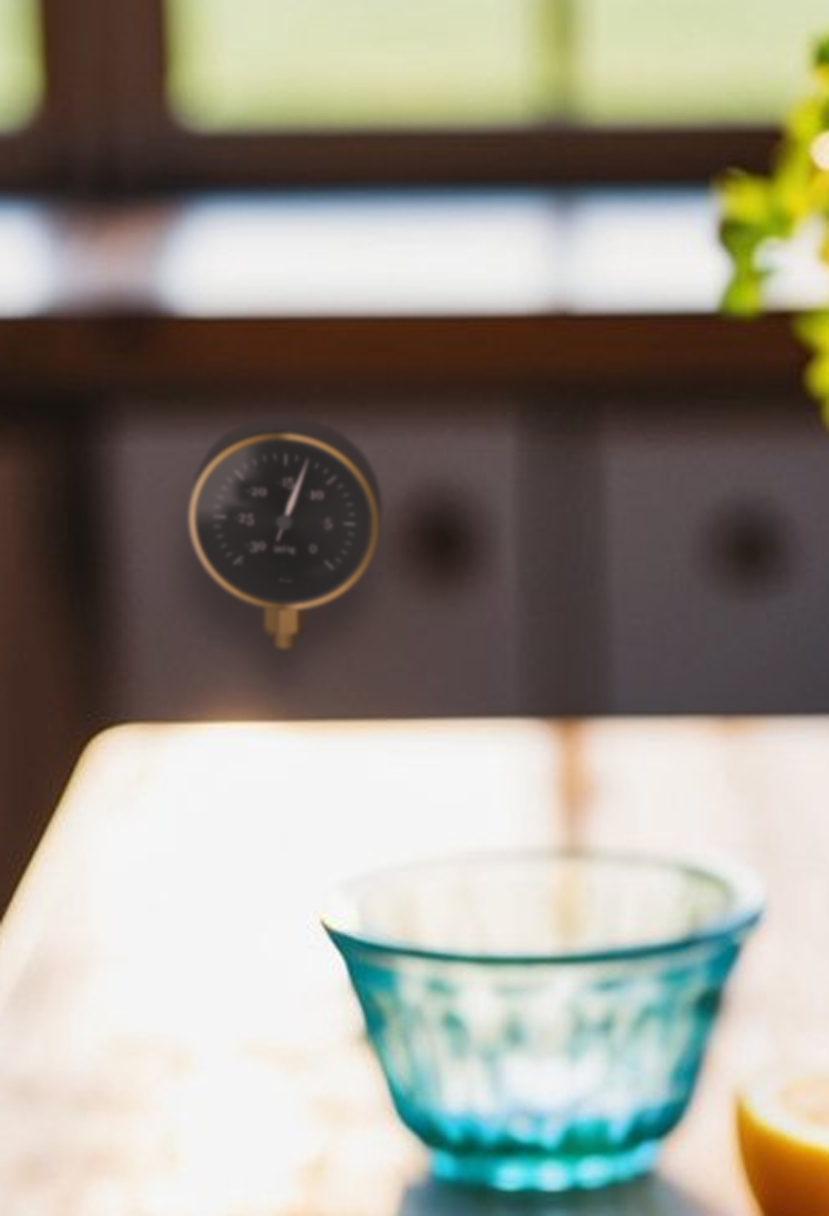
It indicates -13; inHg
